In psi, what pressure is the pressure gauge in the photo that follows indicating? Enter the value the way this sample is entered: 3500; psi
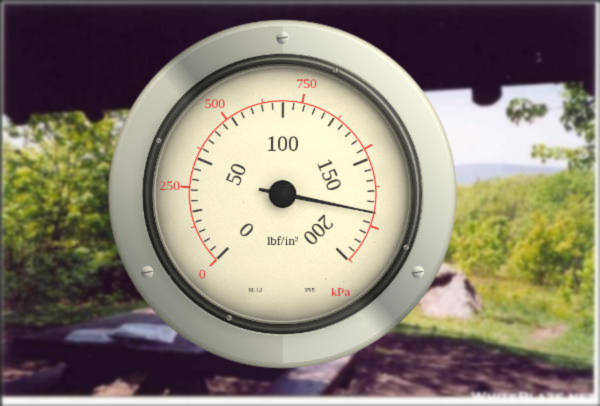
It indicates 175; psi
